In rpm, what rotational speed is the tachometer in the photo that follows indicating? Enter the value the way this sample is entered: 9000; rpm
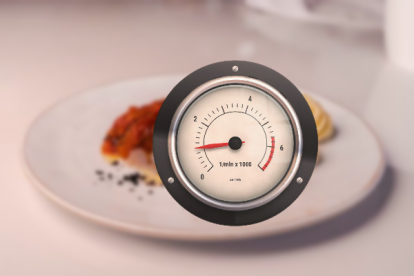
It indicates 1000; rpm
